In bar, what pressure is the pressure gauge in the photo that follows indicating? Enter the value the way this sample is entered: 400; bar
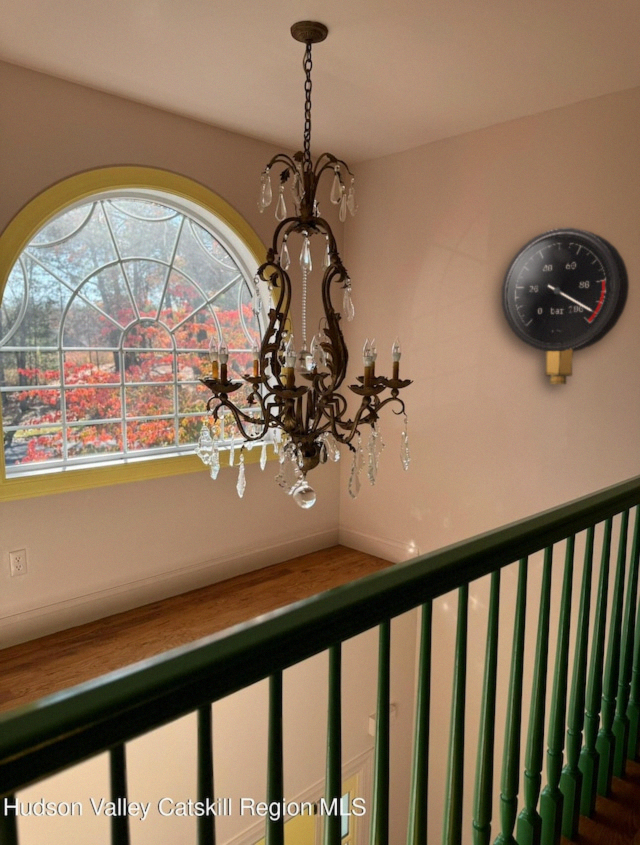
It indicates 95; bar
